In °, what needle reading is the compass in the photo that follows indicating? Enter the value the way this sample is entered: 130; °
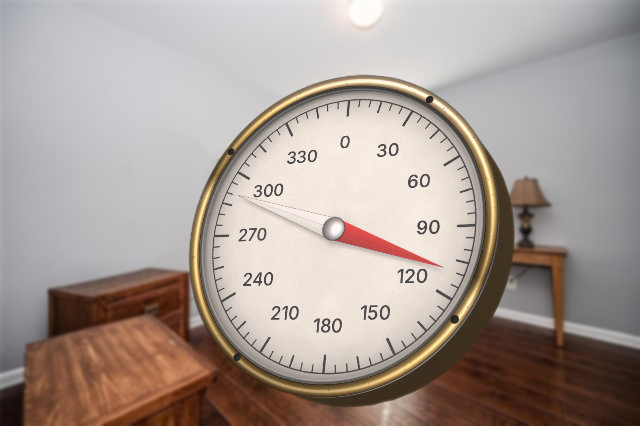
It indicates 110; °
